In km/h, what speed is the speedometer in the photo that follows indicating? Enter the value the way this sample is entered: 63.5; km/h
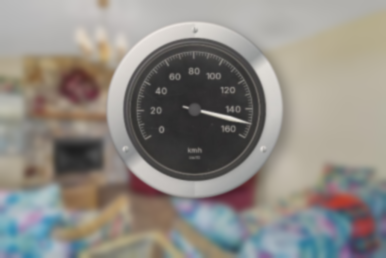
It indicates 150; km/h
